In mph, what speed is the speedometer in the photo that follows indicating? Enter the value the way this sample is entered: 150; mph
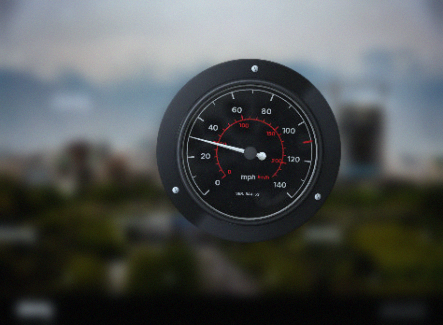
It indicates 30; mph
